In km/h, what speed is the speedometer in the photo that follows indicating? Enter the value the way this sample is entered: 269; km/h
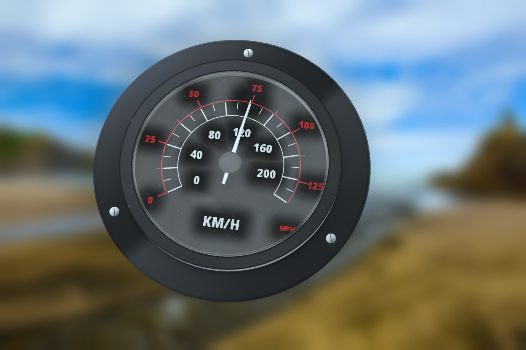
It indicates 120; km/h
